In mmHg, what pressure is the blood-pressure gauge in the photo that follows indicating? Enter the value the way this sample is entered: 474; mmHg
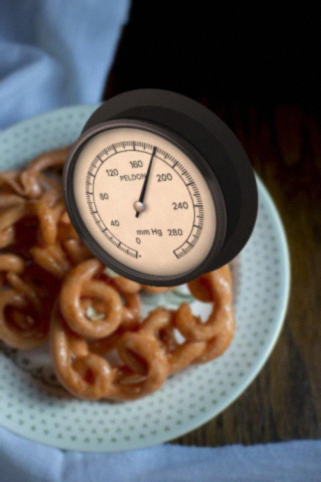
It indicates 180; mmHg
